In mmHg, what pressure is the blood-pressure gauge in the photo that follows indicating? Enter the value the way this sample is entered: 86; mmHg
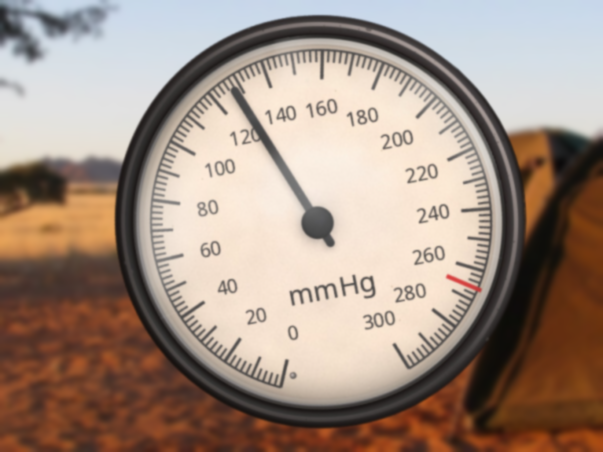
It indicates 128; mmHg
